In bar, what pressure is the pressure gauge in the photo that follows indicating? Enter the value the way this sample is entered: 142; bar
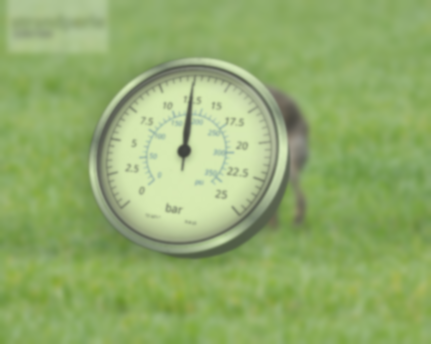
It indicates 12.5; bar
